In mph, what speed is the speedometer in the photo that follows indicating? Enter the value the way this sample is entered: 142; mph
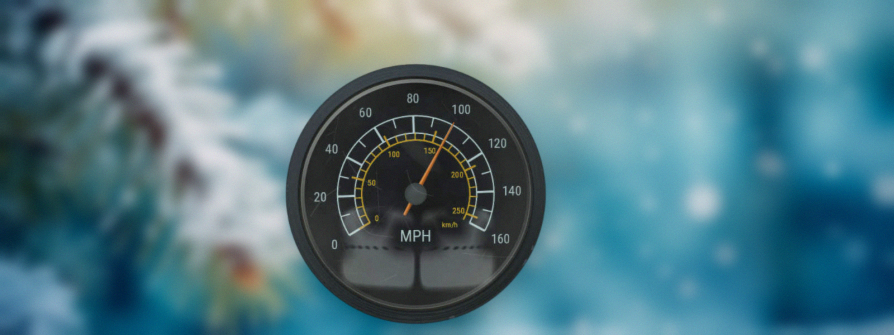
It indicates 100; mph
